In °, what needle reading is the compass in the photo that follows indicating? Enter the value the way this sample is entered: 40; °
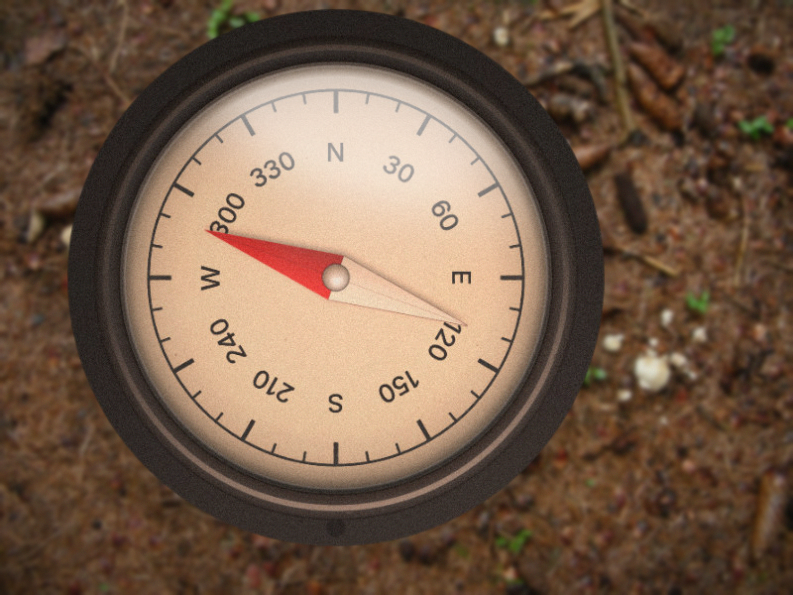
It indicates 290; °
